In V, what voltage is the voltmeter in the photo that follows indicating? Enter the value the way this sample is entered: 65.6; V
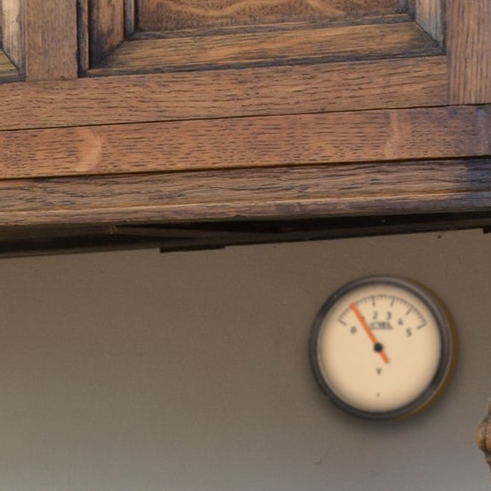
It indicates 1; V
